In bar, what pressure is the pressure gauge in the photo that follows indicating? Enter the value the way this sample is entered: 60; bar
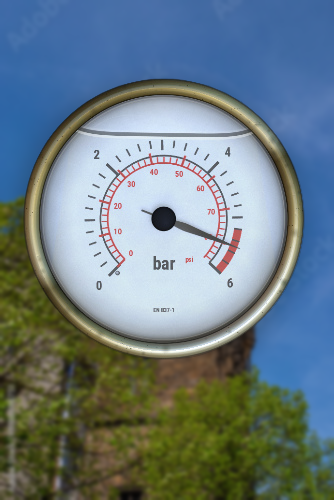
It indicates 5.5; bar
